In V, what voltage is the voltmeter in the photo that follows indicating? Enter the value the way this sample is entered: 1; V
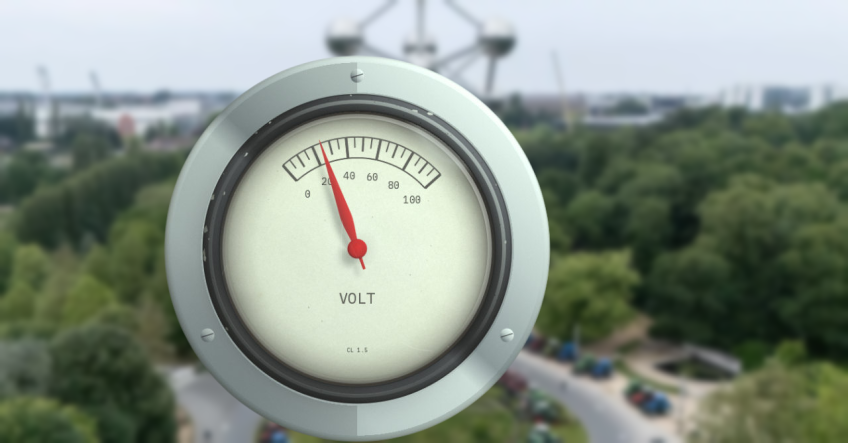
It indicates 25; V
